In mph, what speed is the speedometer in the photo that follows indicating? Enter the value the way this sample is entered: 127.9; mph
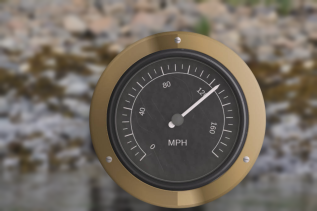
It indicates 125; mph
